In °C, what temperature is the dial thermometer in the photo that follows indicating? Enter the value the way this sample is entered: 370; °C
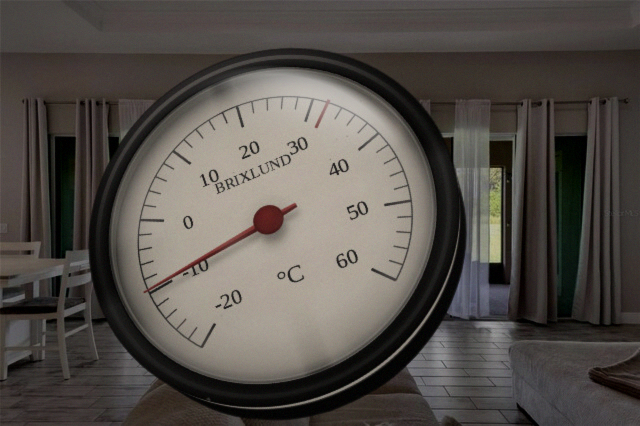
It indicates -10; °C
